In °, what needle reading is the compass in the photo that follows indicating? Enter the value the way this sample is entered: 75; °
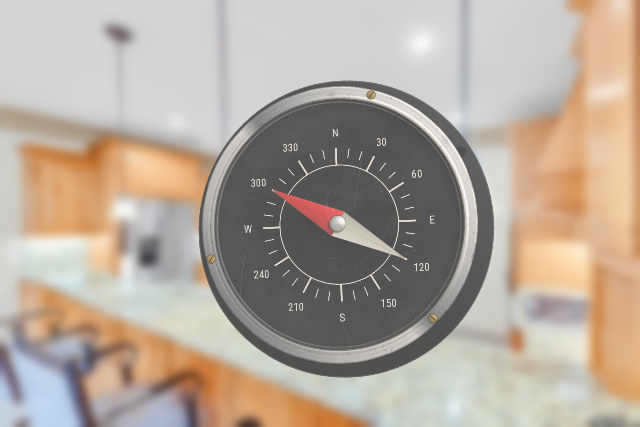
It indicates 300; °
